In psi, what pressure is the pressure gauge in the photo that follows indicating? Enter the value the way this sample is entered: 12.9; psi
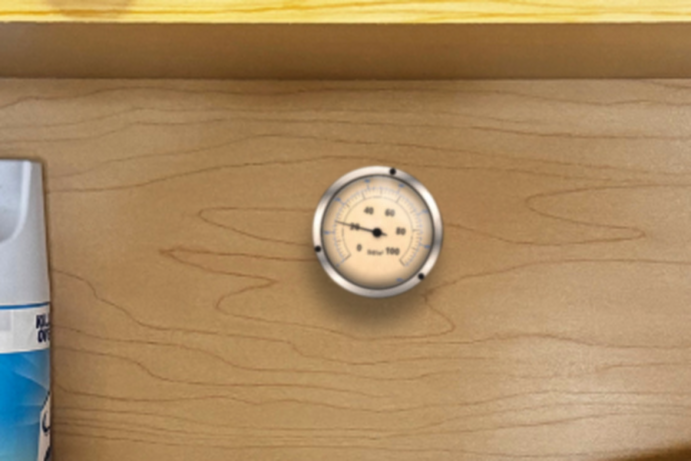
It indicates 20; psi
